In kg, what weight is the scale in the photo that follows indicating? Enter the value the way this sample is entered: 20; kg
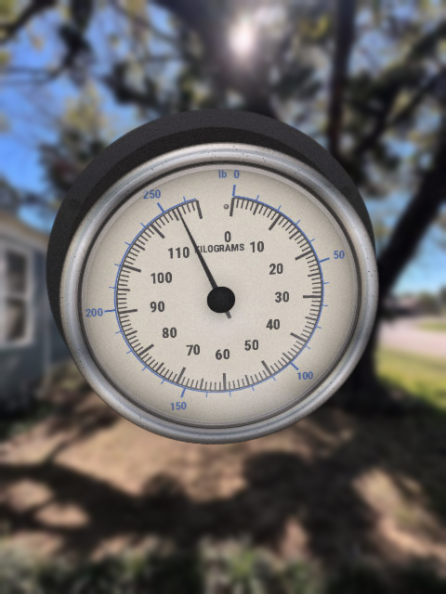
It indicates 116; kg
